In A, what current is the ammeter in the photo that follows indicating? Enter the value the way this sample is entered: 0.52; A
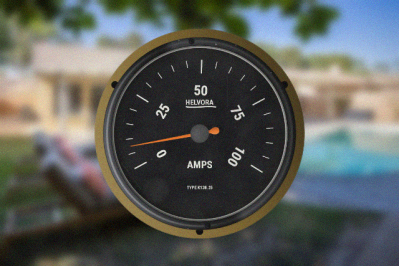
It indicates 7.5; A
